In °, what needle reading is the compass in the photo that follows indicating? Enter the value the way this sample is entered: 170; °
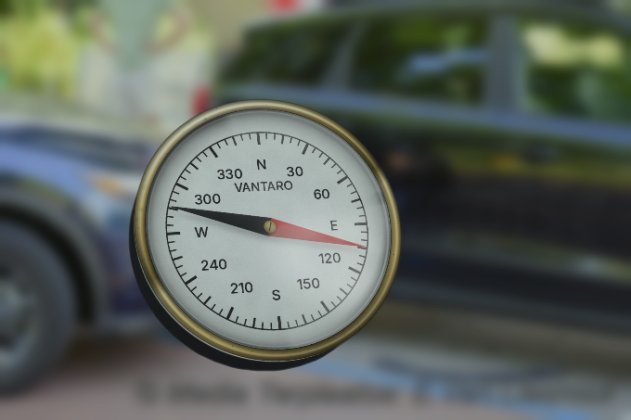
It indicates 105; °
